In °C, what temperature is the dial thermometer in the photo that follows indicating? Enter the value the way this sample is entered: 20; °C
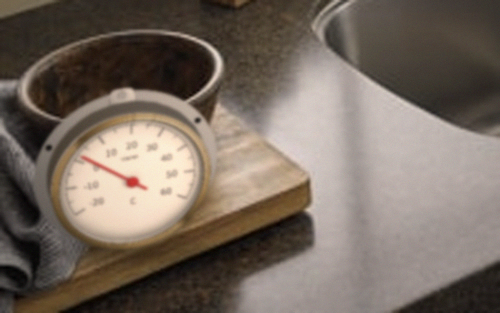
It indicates 2.5; °C
